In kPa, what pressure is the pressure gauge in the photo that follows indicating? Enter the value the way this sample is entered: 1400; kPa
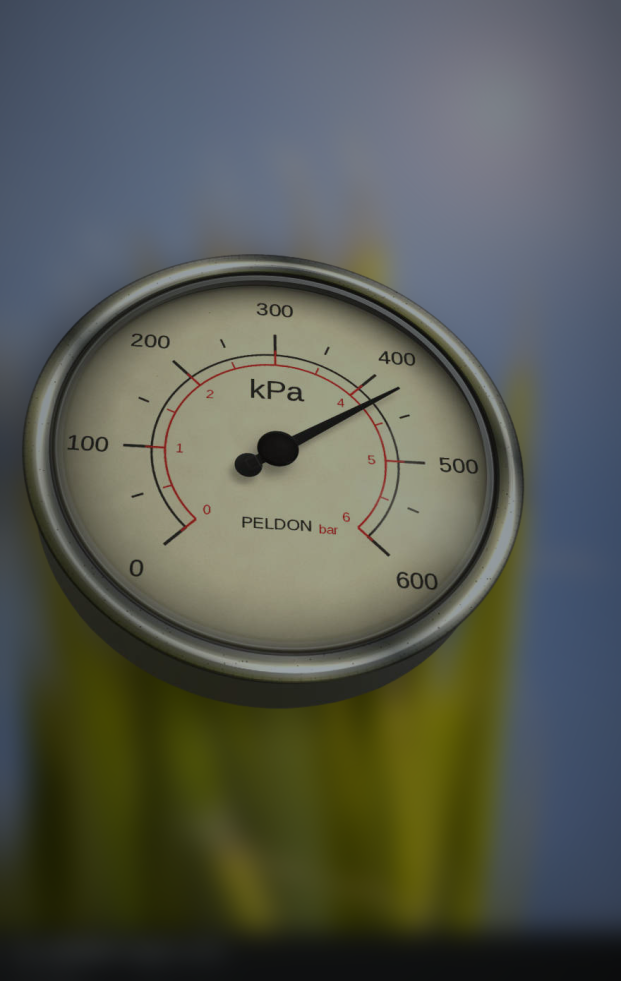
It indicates 425; kPa
